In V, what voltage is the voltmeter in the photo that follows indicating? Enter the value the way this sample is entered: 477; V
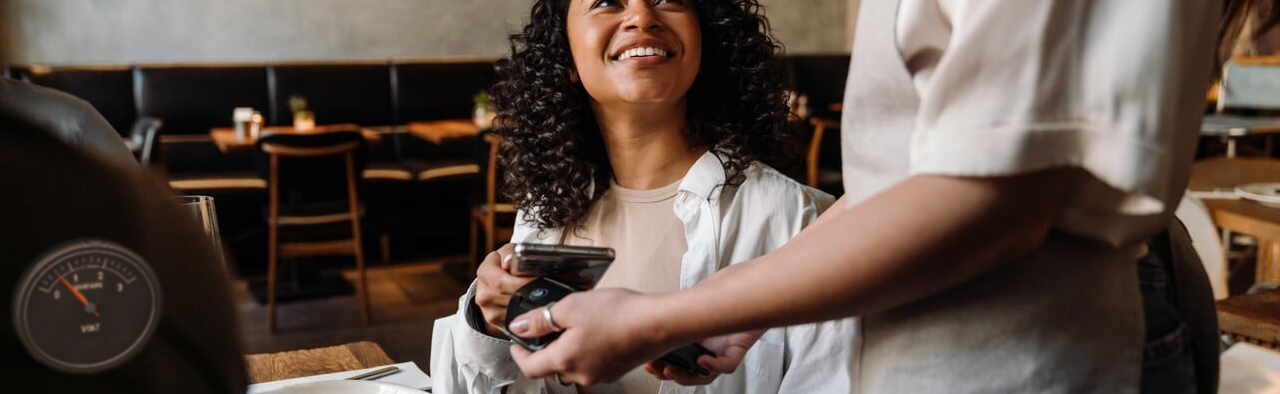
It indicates 0.6; V
